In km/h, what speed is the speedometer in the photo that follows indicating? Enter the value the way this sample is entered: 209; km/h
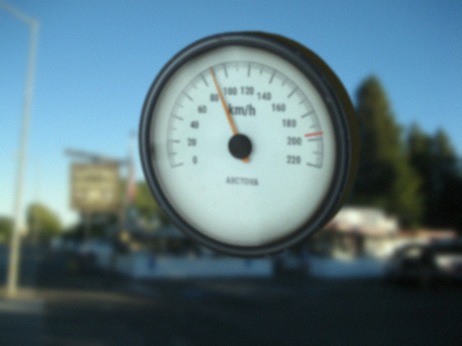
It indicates 90; km/h
